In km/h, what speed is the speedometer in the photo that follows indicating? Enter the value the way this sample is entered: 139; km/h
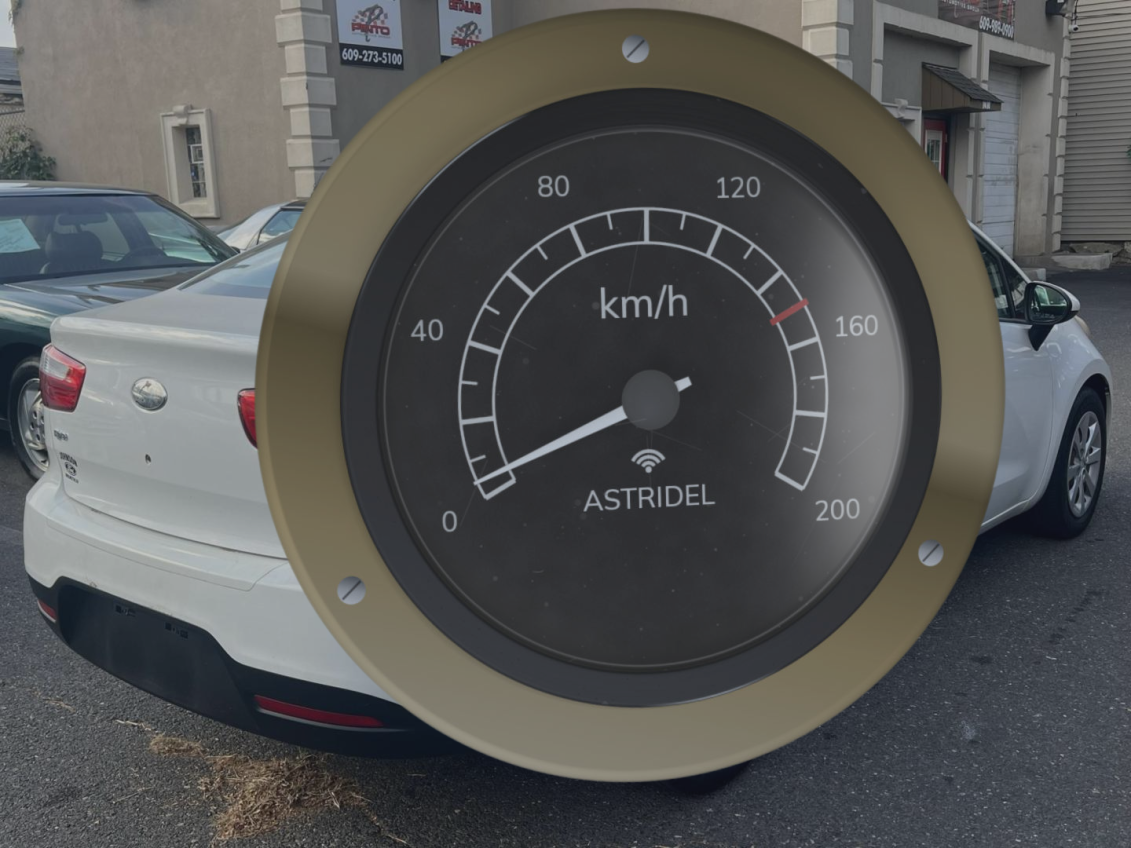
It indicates 5; km/h
